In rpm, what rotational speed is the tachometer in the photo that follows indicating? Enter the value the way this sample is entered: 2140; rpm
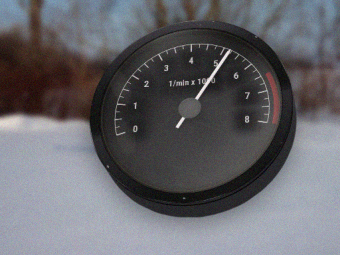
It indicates 5250; rpm
